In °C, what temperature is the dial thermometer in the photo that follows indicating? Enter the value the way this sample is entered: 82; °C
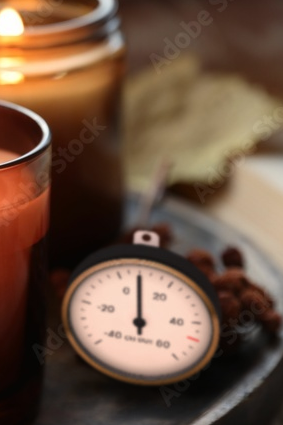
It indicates 8; °C
